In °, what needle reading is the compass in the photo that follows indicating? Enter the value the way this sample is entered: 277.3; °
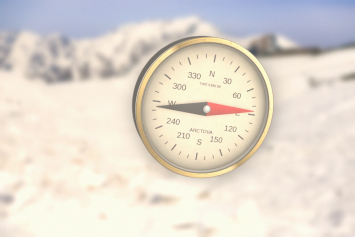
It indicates 85; °
